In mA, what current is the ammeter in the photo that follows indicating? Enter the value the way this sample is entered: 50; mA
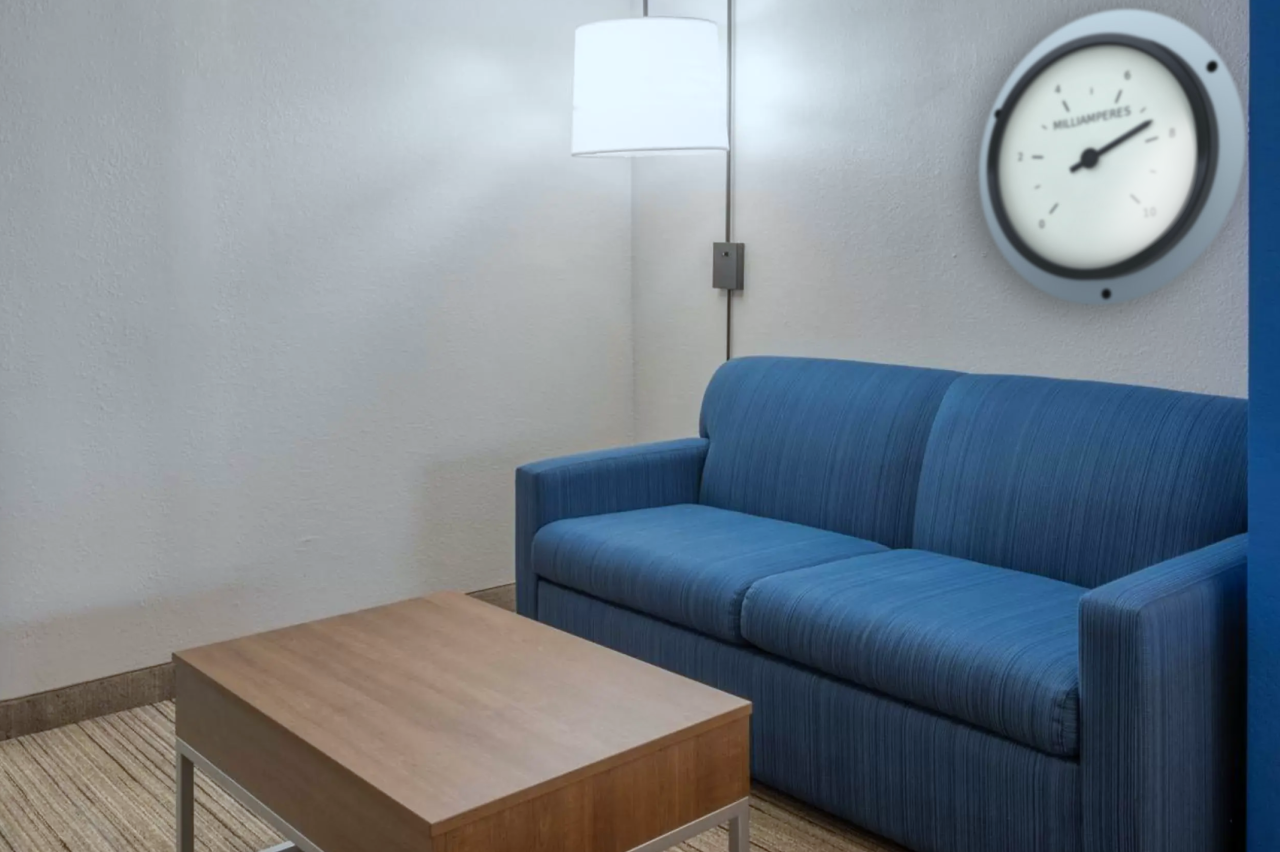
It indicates 7.5; mA
